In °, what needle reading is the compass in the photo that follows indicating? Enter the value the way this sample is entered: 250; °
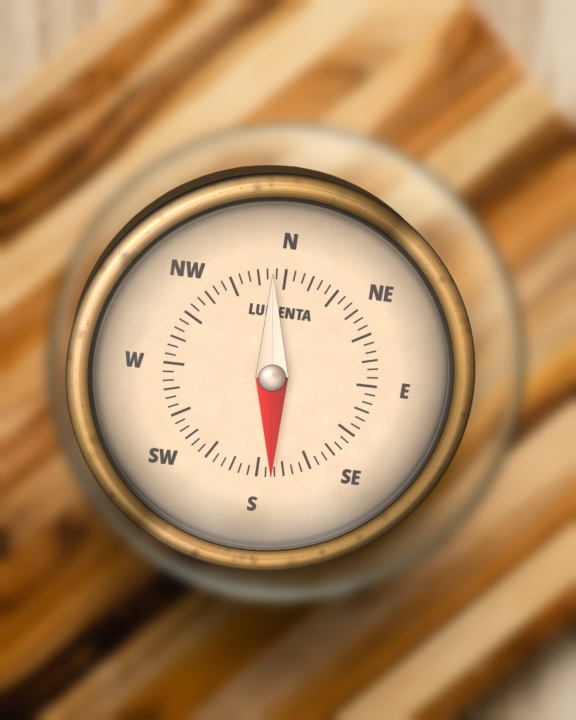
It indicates 172.5; °
